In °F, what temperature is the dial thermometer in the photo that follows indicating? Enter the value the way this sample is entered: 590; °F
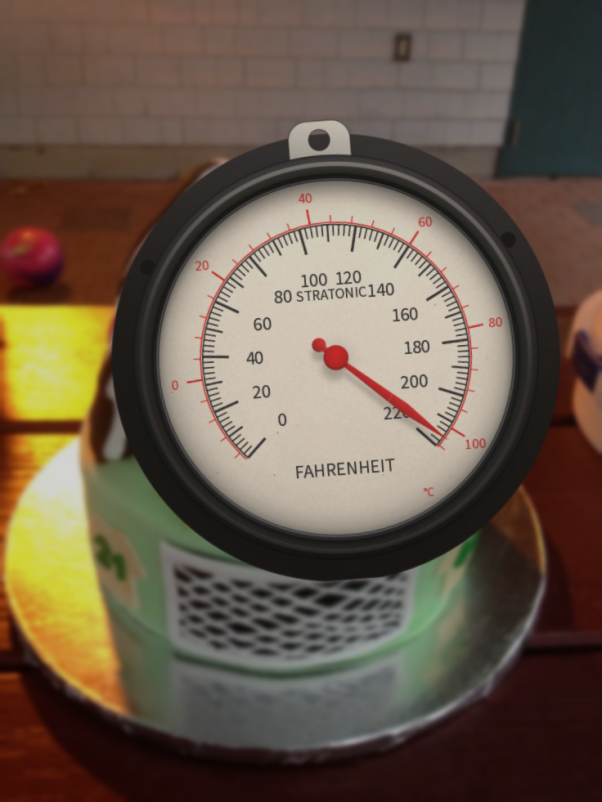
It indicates 216; °F
